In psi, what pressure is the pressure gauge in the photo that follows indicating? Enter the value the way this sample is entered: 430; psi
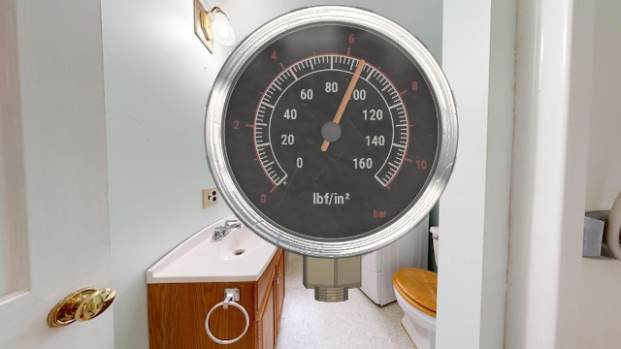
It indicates 94; psi
